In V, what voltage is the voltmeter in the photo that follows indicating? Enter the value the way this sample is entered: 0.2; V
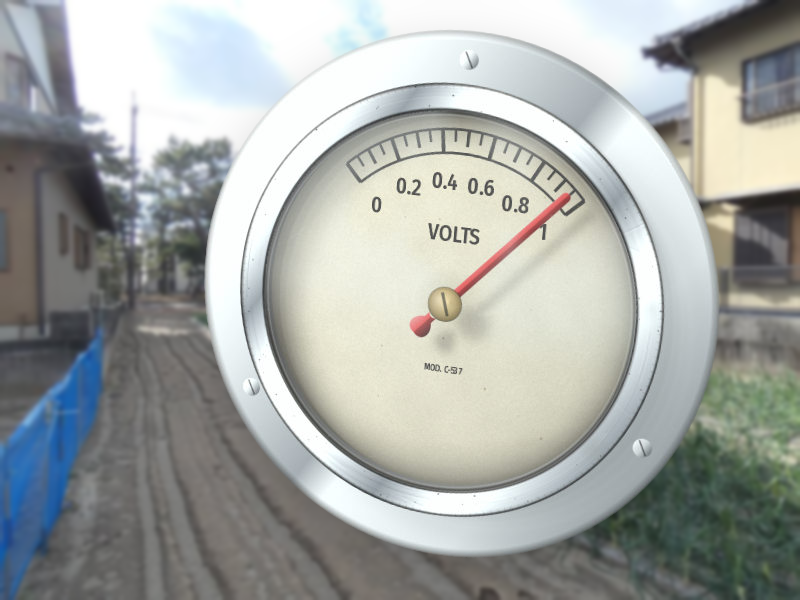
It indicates 0.95; V
